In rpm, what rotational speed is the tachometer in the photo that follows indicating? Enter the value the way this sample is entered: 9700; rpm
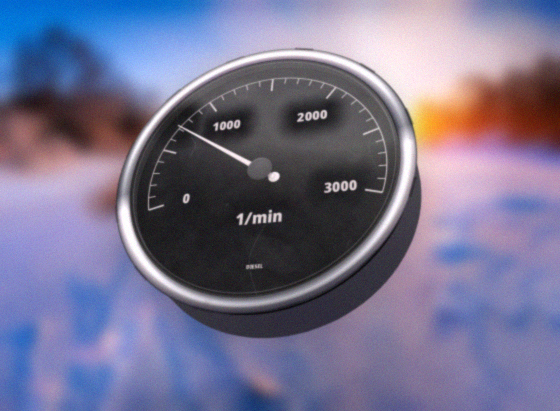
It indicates 700; rpm
